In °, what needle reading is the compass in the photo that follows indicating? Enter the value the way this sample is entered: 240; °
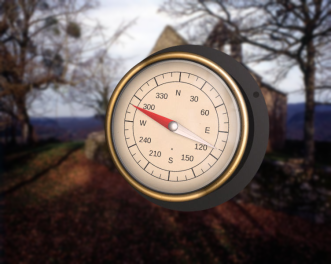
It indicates 290; °
